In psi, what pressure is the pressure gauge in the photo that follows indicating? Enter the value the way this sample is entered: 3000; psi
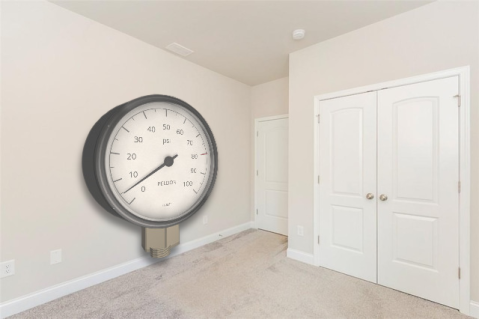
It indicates 5; psi
